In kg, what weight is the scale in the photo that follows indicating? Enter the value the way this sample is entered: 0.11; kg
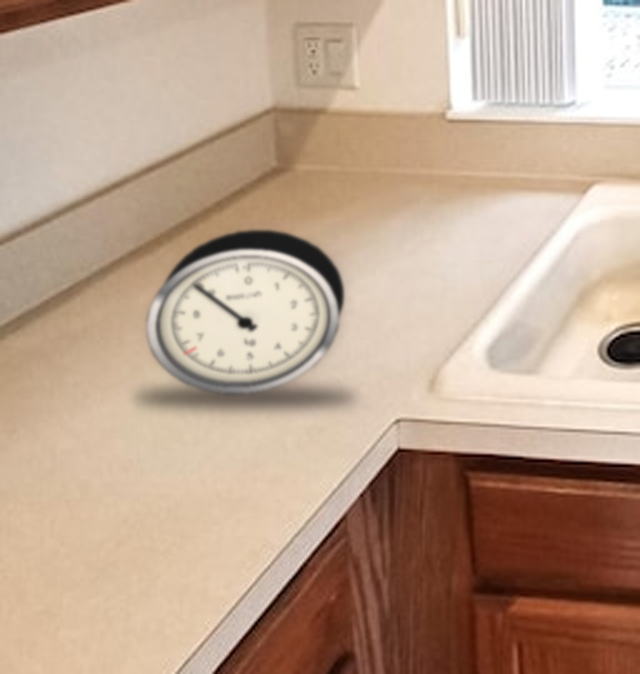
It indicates 9; kg
